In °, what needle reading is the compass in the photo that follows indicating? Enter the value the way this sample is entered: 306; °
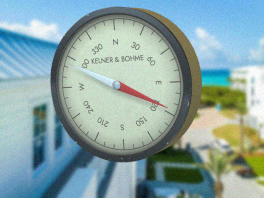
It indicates 115; °
